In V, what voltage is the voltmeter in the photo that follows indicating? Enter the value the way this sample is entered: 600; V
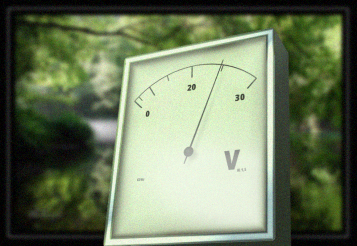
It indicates 25; V
